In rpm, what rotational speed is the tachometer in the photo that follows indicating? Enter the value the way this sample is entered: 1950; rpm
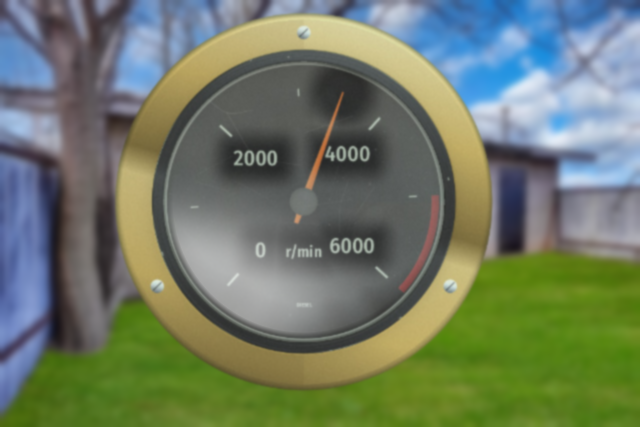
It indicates 3500; rpm
